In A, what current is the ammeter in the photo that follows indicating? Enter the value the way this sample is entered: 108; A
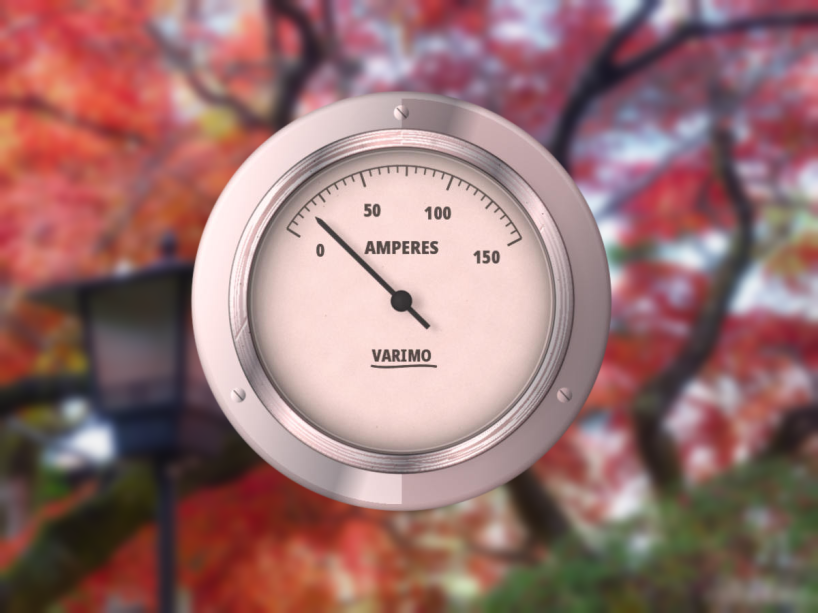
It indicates 15; A
